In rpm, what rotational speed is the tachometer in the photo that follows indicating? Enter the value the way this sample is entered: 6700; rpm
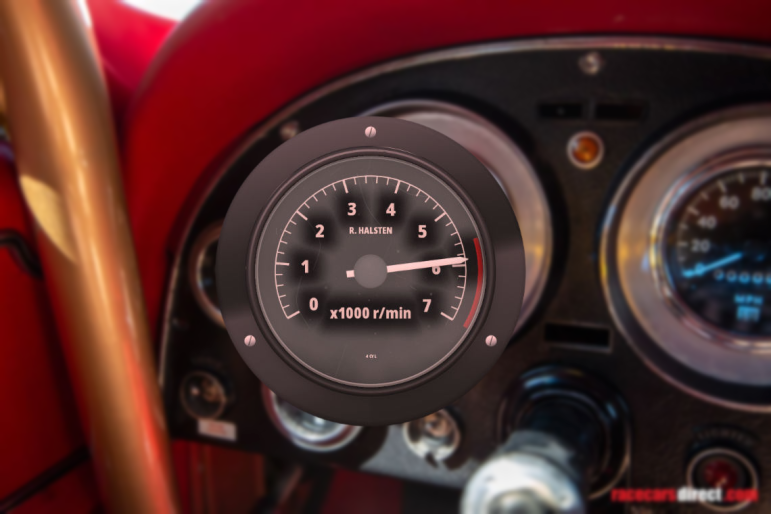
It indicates 5900; rpm
